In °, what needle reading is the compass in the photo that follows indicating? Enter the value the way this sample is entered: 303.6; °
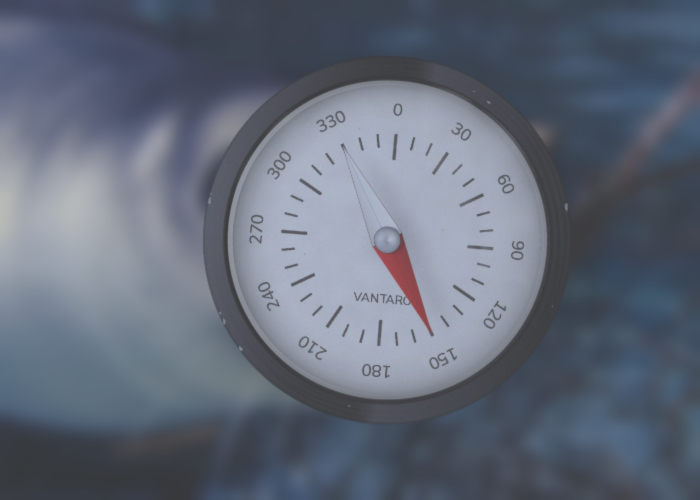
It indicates 150; °
